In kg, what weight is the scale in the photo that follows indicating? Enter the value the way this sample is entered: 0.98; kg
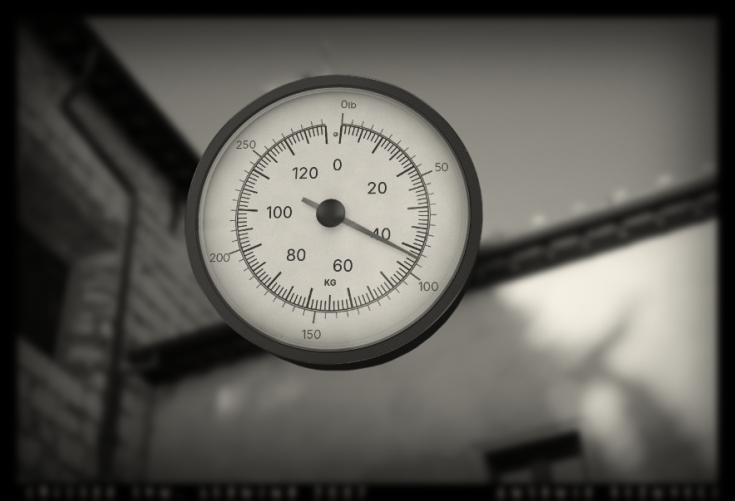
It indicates 42; kg
